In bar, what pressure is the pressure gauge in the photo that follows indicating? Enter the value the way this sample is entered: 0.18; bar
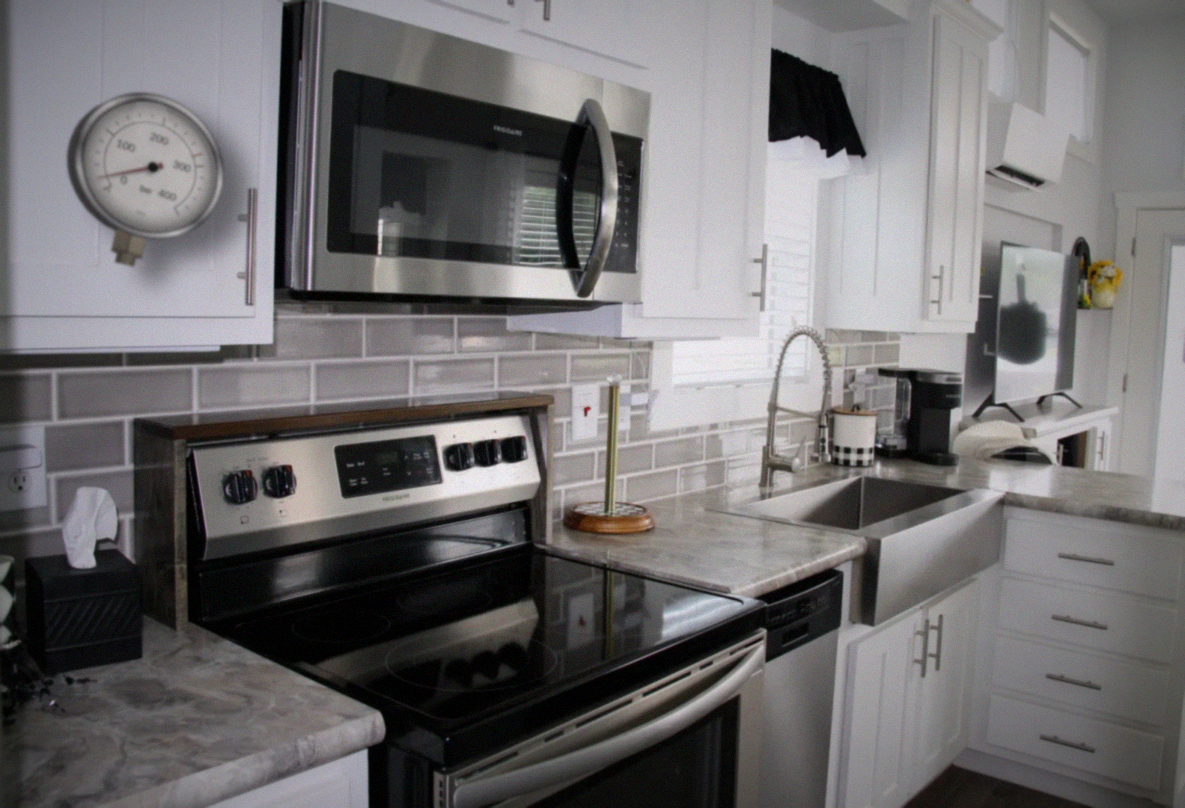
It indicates 20; bar
